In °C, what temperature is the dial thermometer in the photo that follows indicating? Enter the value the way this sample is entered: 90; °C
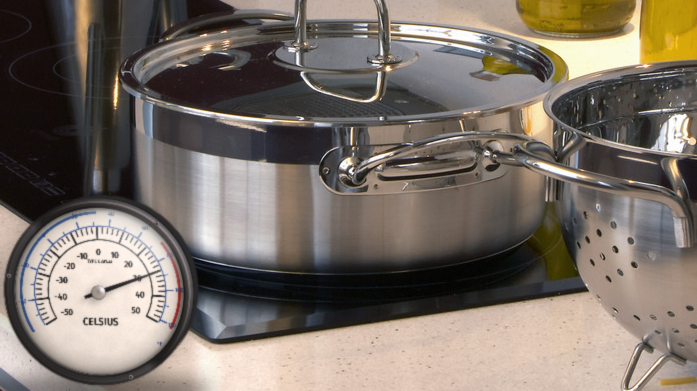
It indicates 30; °C
